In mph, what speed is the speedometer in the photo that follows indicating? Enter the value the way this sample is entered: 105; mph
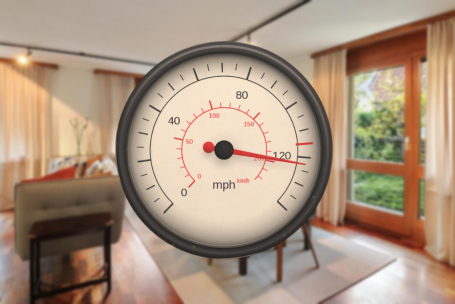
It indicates 122.5; mph
